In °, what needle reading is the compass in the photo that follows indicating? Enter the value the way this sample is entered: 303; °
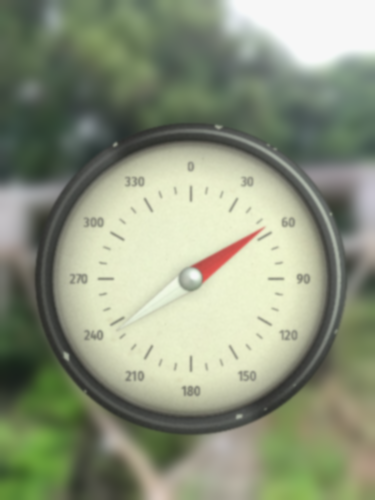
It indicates 55; °
